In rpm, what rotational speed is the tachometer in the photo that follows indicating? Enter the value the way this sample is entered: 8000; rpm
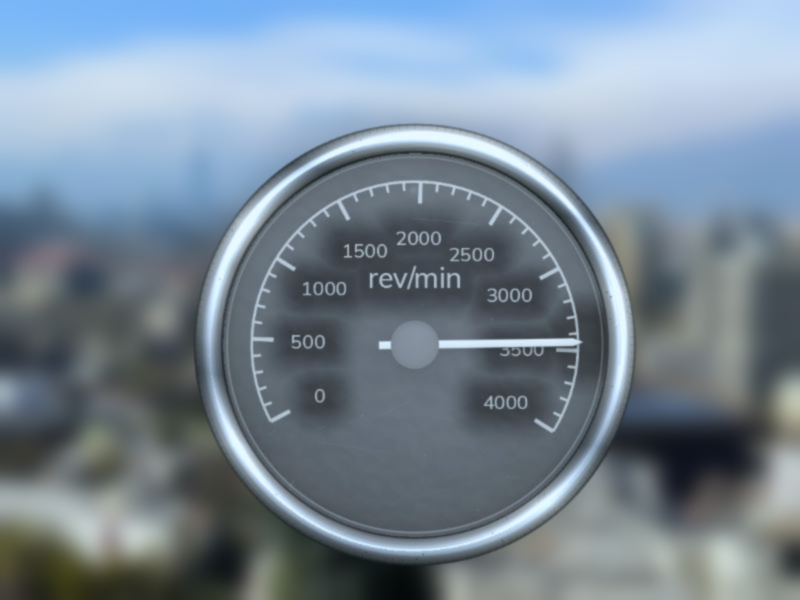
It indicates 3450; rpm
